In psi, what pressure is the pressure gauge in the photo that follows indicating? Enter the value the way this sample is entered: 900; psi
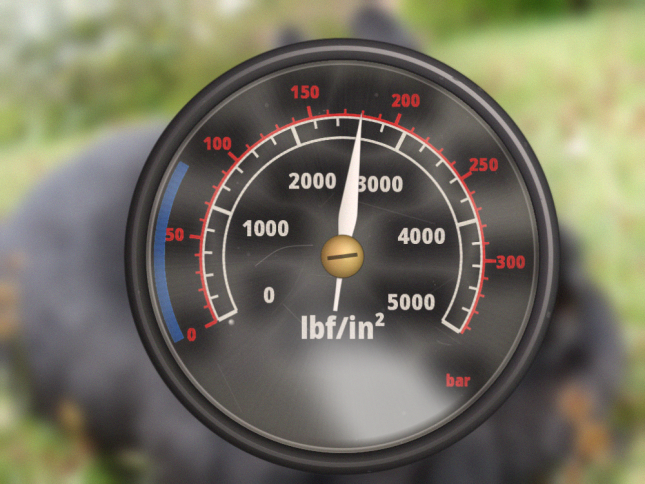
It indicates 2600; psi
